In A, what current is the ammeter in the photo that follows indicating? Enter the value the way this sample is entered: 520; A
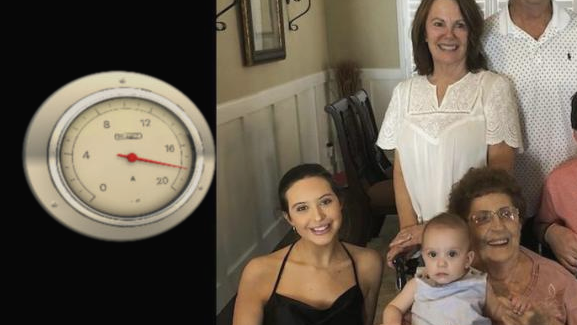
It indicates 18; A
